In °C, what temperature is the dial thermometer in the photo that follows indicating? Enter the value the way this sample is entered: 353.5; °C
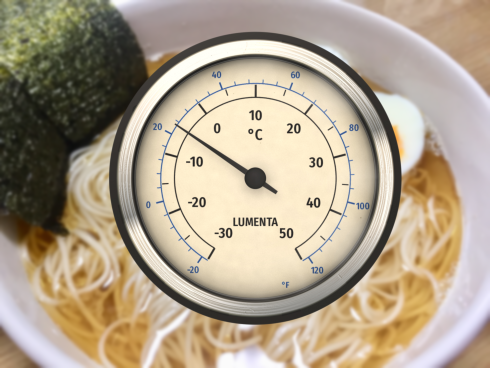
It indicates -5; °C
